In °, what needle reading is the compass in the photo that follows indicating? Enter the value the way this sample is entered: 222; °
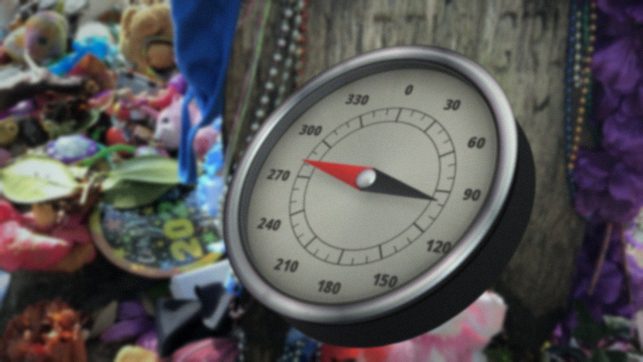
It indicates 280; °
